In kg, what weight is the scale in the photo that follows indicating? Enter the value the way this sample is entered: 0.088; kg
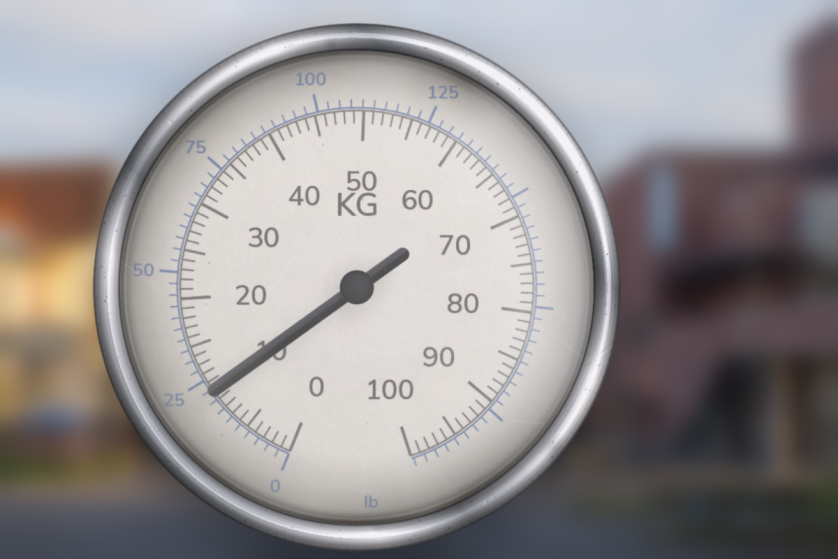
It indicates 10; kg
